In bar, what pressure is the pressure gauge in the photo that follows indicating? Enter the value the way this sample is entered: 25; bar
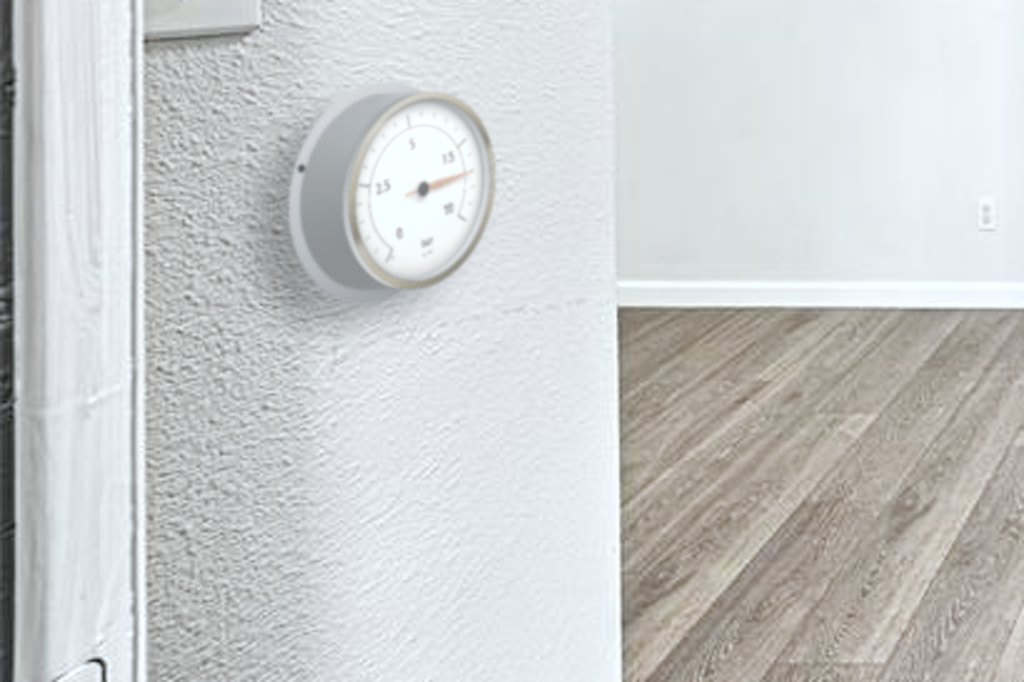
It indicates 8.5; bar
